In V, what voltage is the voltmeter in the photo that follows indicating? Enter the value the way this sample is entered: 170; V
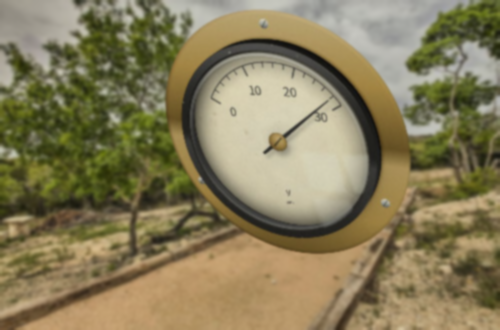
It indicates 28; V
